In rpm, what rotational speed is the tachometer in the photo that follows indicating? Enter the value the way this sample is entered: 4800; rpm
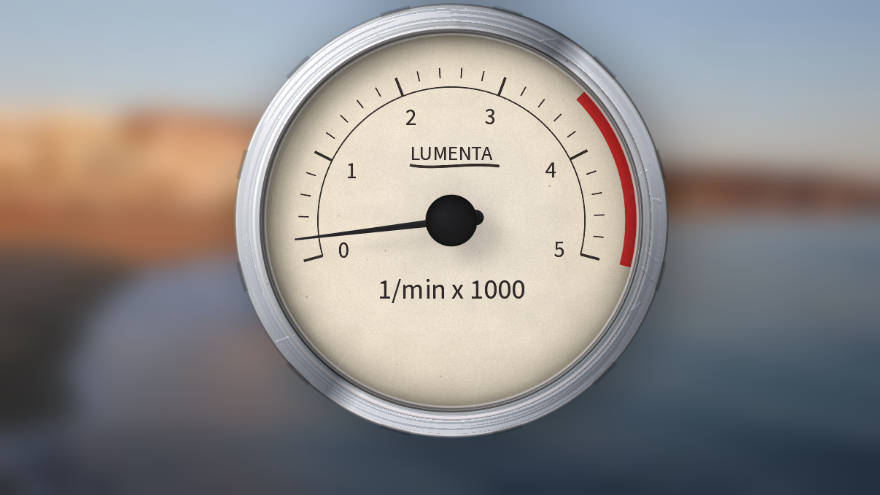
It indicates 200; rpm
